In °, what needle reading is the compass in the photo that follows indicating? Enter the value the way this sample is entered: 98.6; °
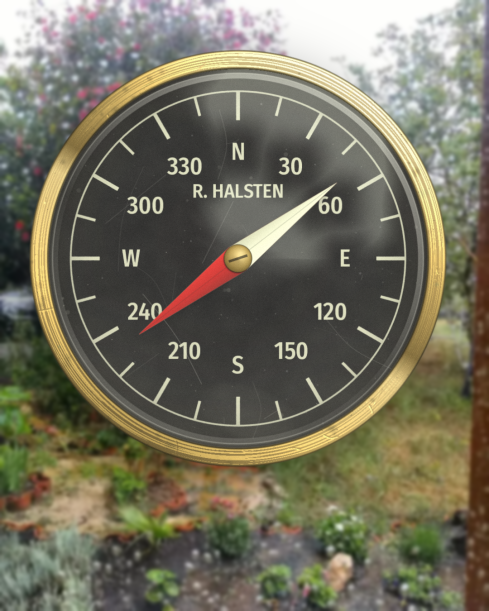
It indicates 232.5; °
